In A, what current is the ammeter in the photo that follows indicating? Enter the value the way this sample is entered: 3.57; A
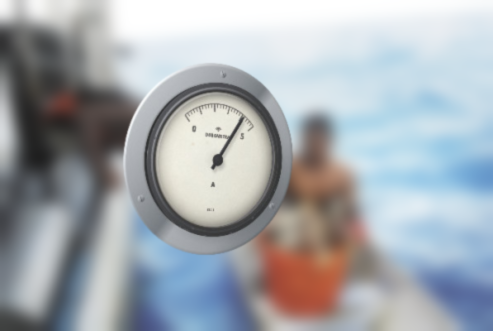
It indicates 4; A
